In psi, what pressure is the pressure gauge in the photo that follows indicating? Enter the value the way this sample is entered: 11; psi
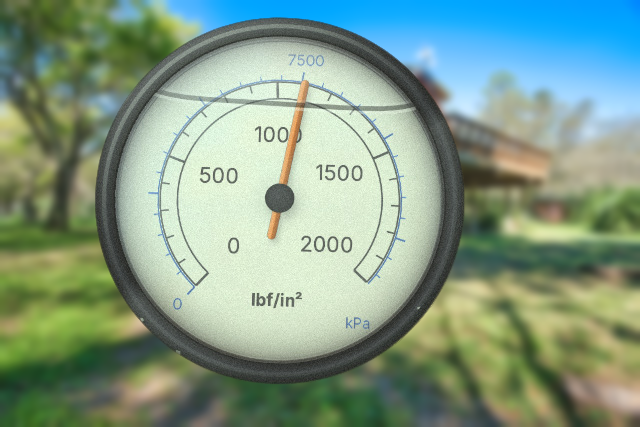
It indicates 1100; psi
